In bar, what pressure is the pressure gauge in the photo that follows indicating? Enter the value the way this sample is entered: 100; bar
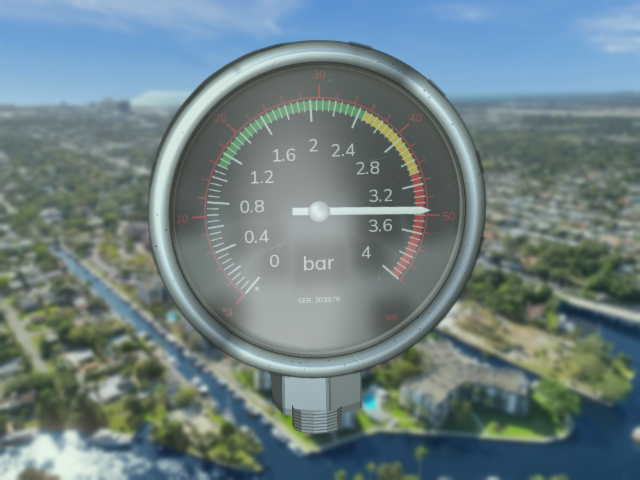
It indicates 3.4; bar
